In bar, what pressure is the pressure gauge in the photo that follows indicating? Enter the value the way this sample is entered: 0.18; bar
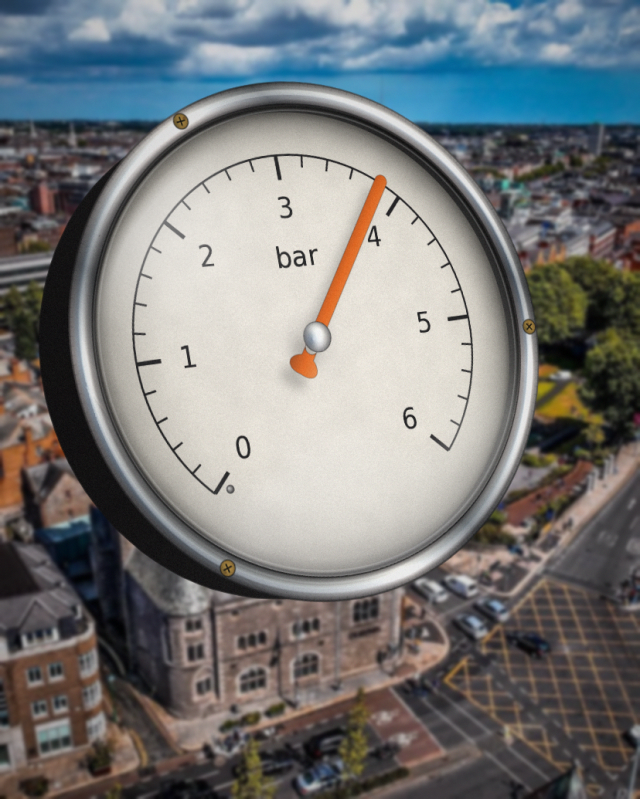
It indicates 3.8; bar
